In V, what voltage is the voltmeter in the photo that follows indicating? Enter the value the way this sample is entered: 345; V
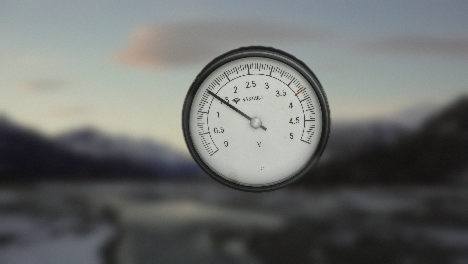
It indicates 1.5; V
